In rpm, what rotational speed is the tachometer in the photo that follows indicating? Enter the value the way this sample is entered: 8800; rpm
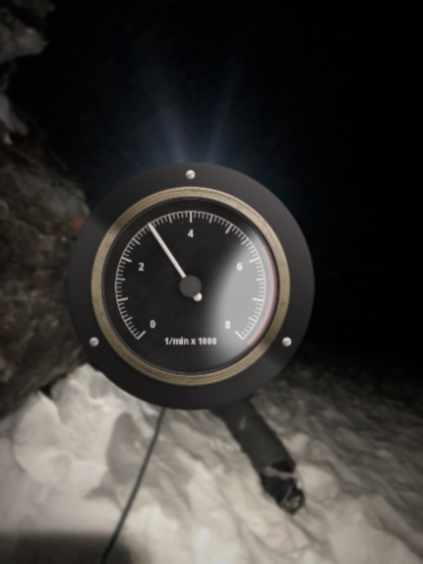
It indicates 3000; rpm
